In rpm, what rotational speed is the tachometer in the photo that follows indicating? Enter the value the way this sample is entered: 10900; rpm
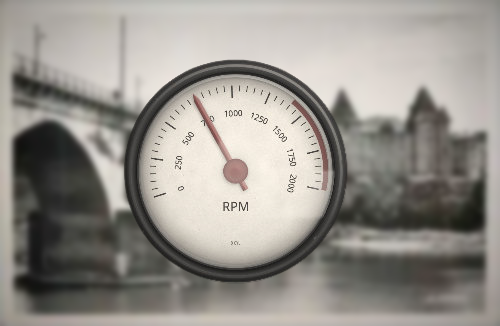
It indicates 750; rpm
